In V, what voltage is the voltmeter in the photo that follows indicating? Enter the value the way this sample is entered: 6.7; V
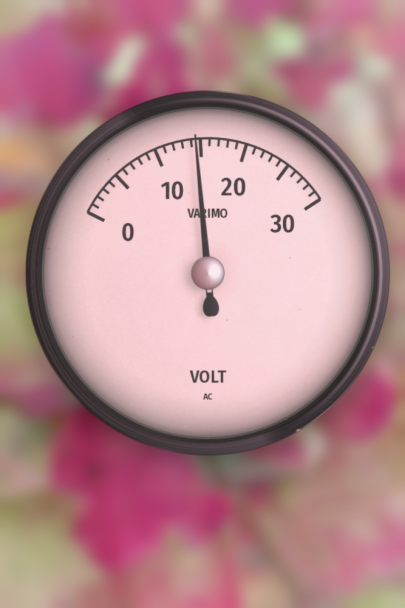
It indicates 14.5; V
